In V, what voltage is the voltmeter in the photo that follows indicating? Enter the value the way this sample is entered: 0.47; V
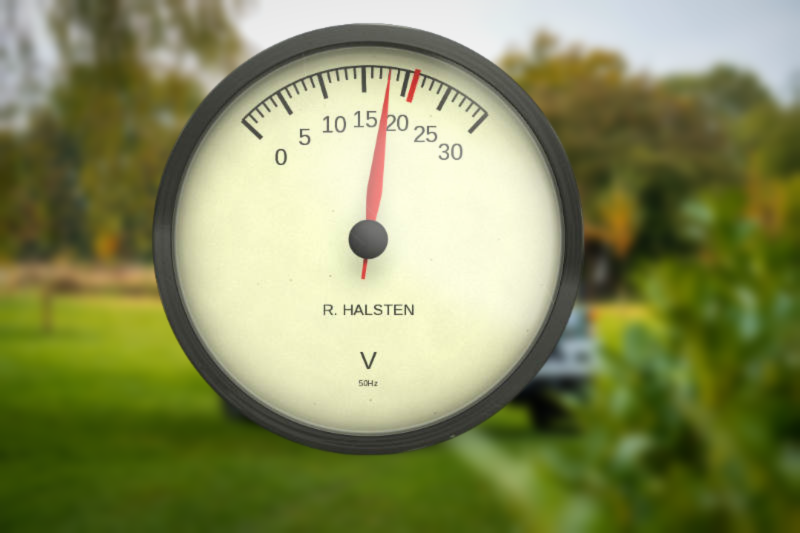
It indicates 18; V
